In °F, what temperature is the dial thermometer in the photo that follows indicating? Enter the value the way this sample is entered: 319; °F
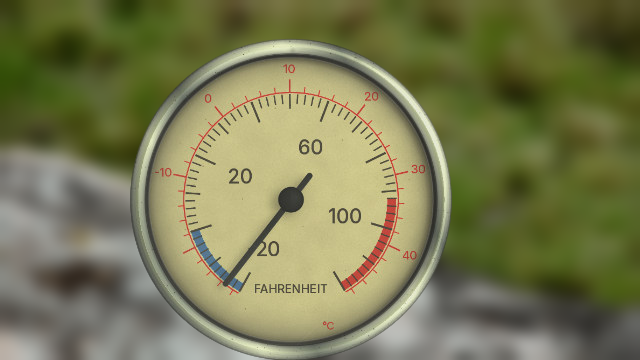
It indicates -16; °F
